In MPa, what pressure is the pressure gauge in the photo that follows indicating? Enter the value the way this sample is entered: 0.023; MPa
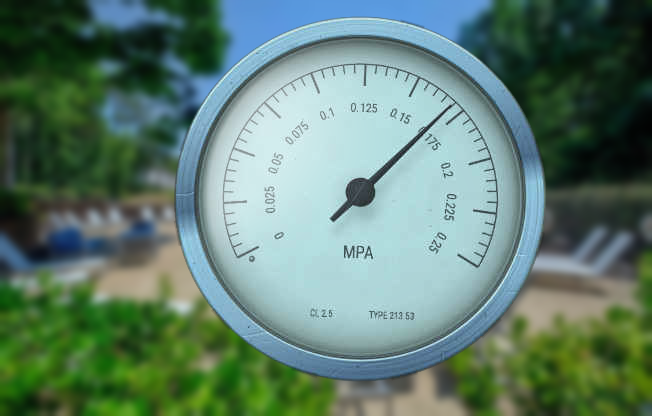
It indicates 0.17; MPa
